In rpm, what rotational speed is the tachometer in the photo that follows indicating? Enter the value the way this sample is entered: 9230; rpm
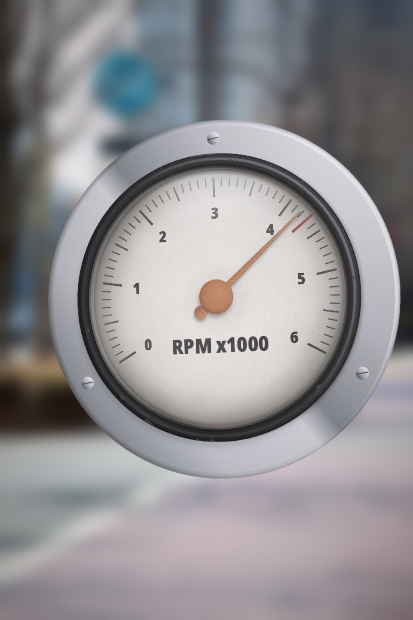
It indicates 4200; rpm
